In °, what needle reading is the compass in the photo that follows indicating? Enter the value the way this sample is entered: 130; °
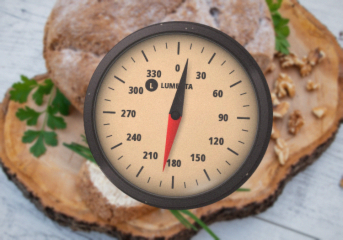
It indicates 190; °
